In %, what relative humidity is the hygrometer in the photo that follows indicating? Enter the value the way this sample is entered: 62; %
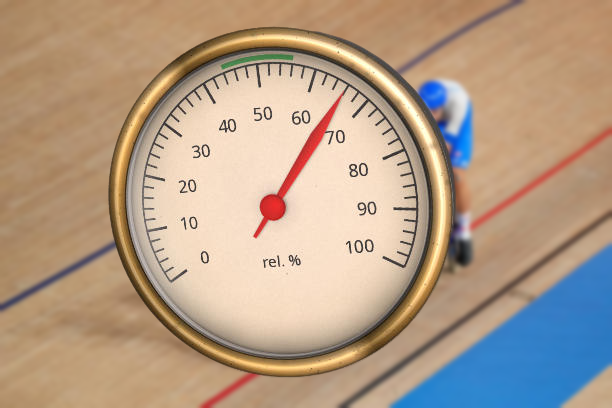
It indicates 66; %
